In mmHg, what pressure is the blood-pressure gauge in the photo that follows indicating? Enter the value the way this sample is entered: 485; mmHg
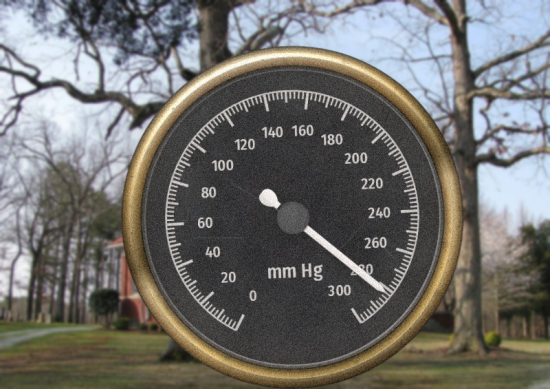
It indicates 282; mmHg
